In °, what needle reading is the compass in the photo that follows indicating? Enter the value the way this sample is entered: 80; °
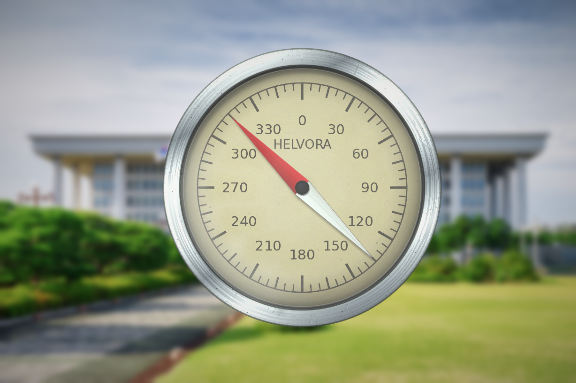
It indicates 315; °
